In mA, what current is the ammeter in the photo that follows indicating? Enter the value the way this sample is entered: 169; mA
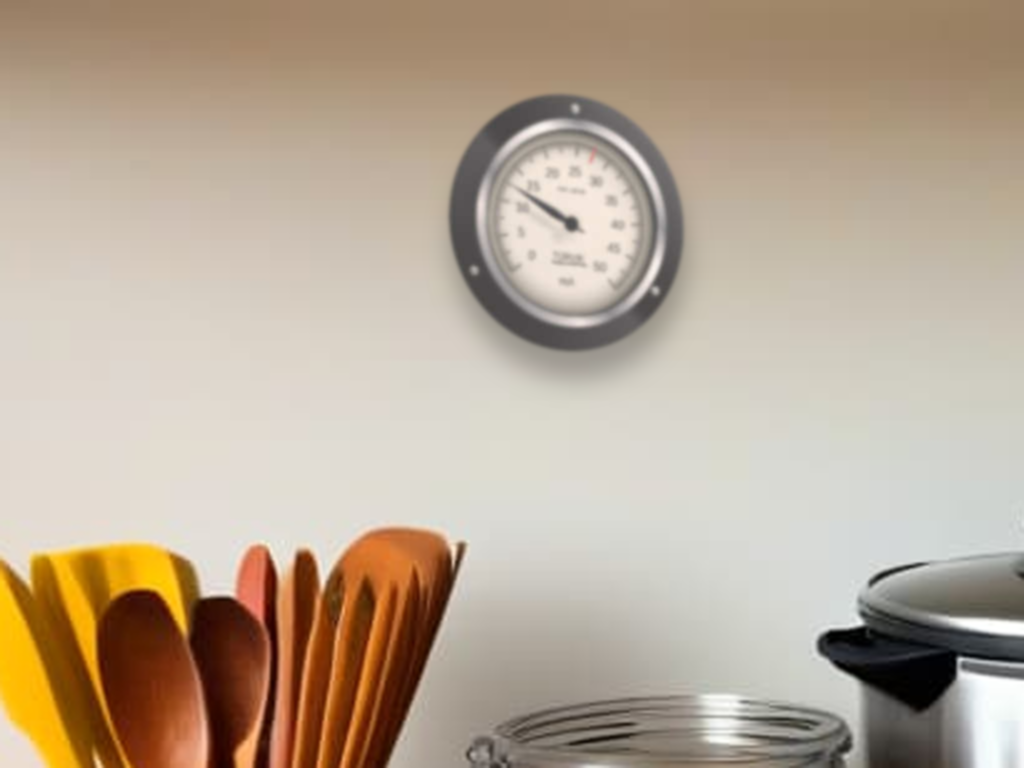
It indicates 12.5; mA
